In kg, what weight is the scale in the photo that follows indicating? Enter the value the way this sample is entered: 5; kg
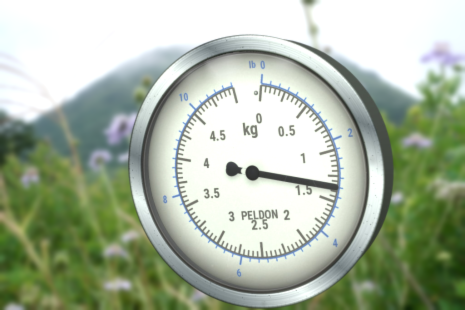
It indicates 1.35; kg
